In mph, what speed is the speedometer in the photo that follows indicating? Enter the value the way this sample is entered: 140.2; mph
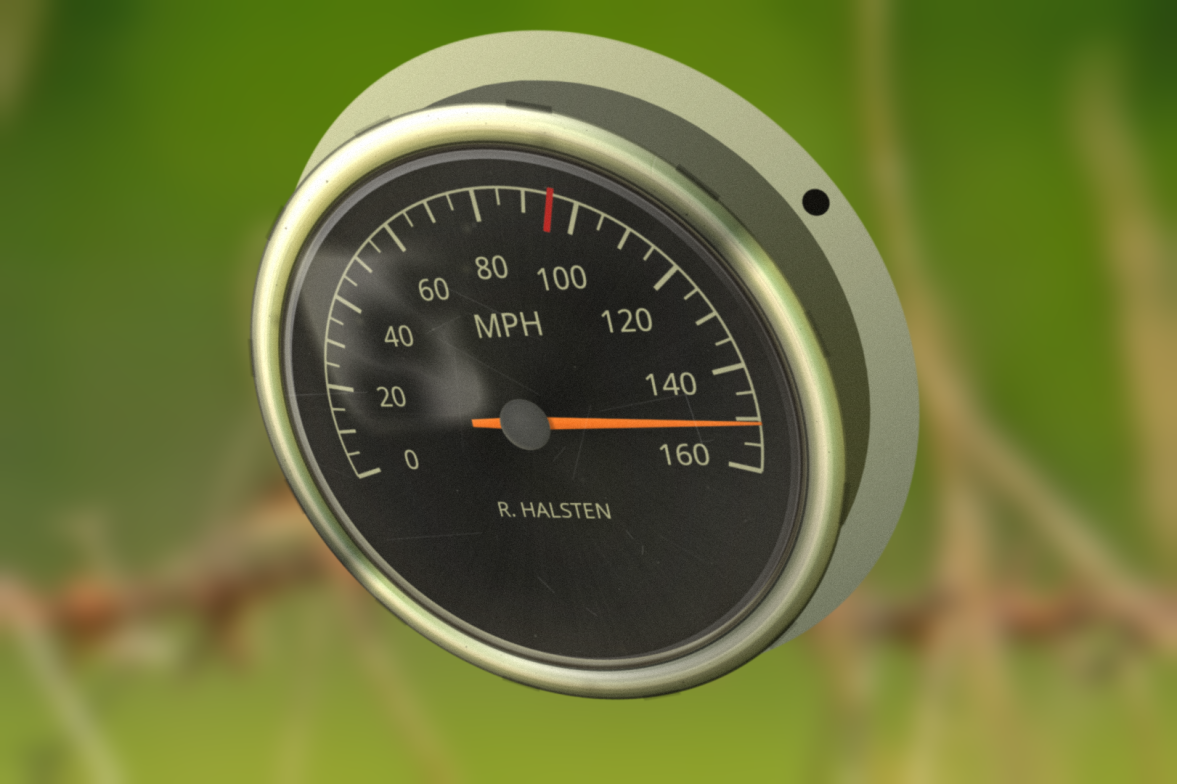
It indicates 150; mph
